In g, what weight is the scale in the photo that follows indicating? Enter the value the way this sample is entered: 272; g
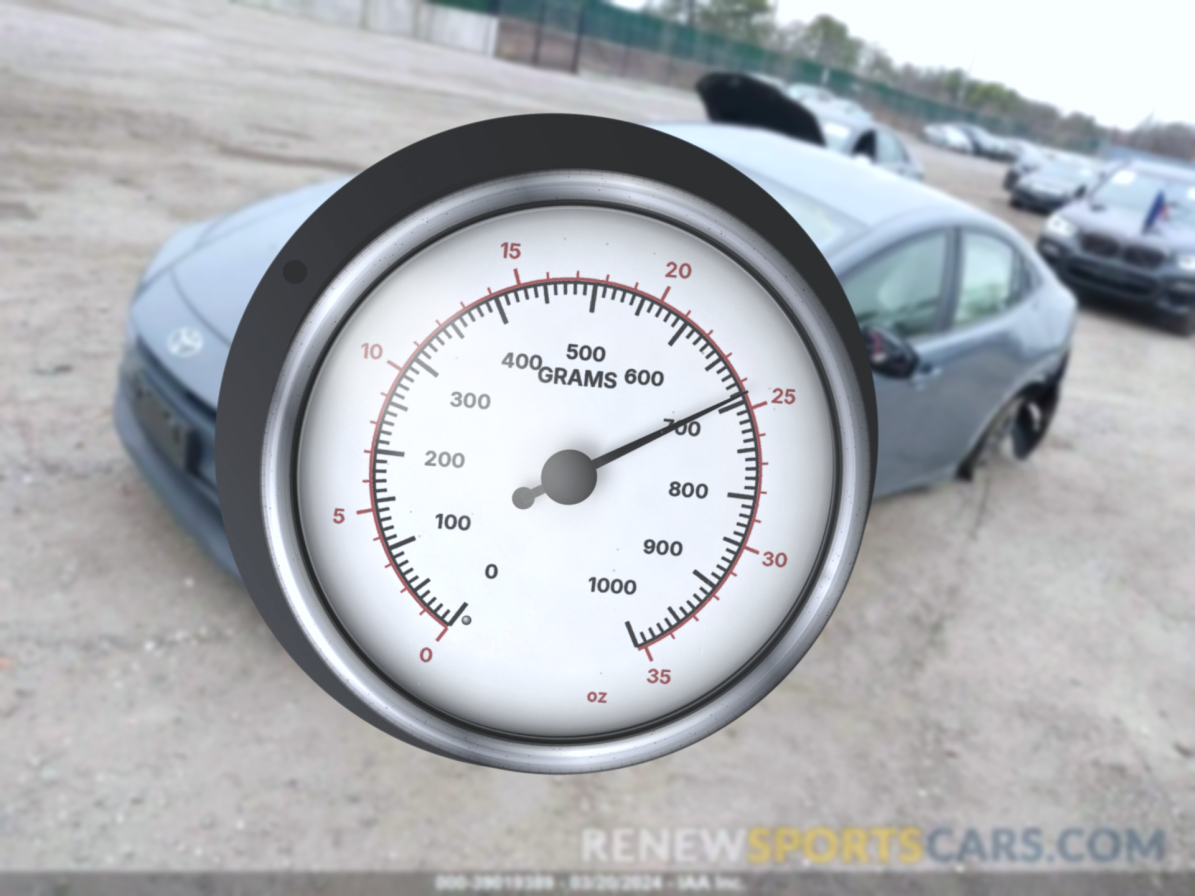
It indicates 690; g
